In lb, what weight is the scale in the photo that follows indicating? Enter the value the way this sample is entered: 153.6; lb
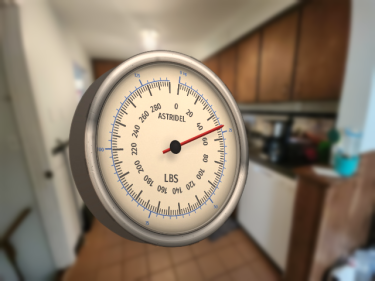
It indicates 50; lb
